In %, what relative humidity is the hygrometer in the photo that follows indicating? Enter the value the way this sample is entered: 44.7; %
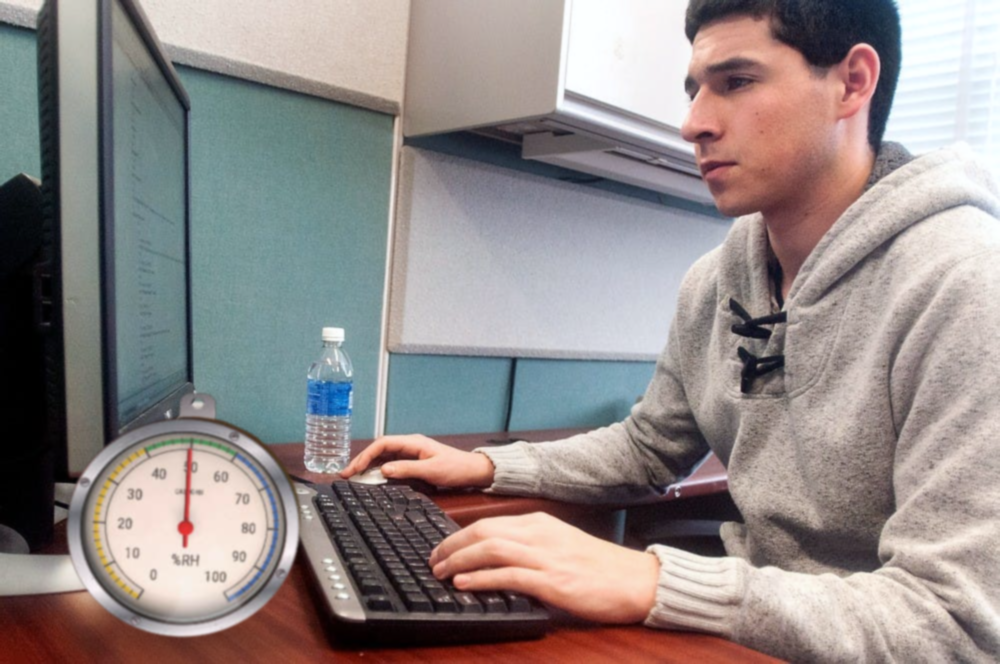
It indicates 50; %
